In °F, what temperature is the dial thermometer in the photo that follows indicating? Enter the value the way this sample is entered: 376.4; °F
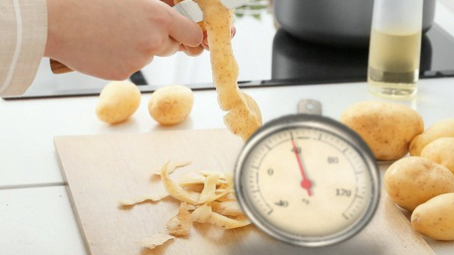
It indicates 40; °F
